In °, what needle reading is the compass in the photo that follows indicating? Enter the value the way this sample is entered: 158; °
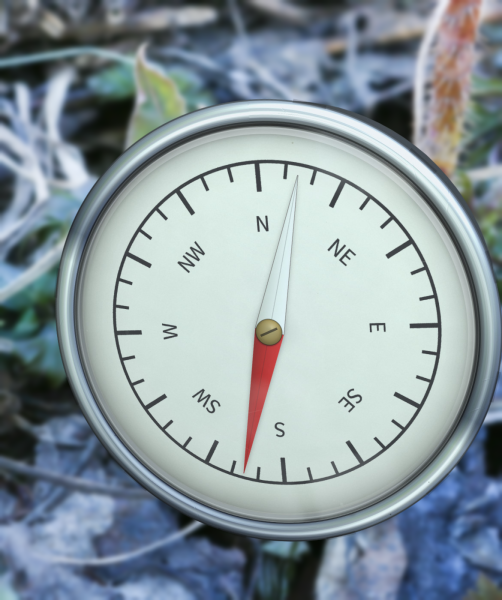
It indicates 195; °
